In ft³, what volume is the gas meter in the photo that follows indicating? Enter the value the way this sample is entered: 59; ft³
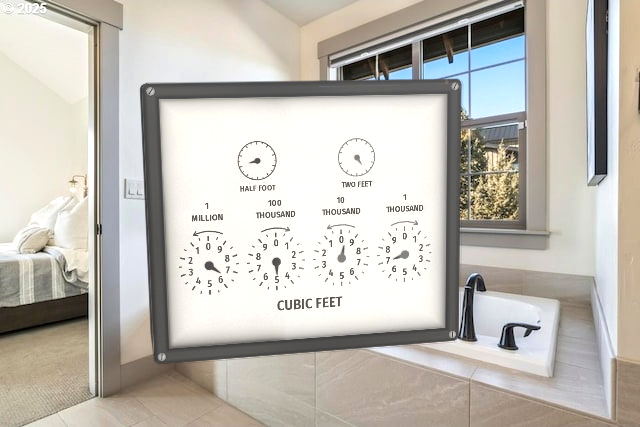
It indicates 649700; ft³
